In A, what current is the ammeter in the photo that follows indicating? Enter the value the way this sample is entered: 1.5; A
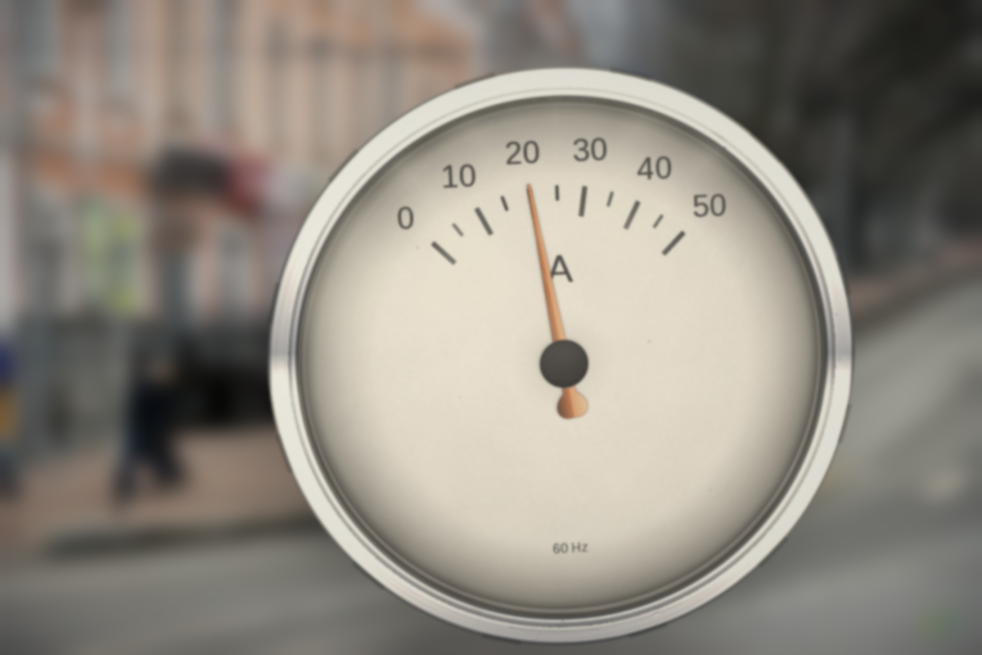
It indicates 20; A
